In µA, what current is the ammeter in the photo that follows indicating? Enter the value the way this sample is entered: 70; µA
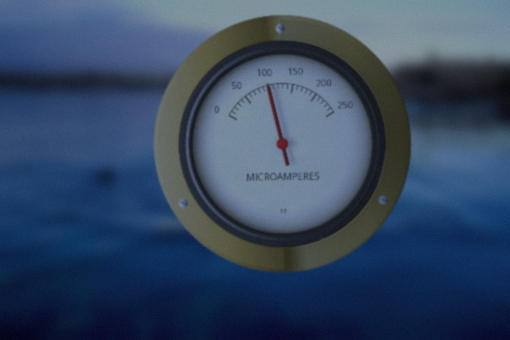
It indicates 100; µA
